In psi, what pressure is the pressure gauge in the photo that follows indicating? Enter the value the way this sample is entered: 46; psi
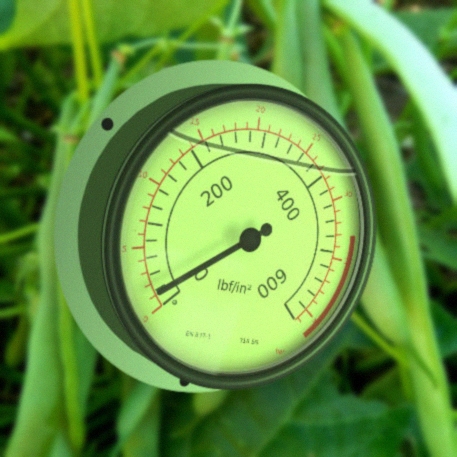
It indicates 20; psi
